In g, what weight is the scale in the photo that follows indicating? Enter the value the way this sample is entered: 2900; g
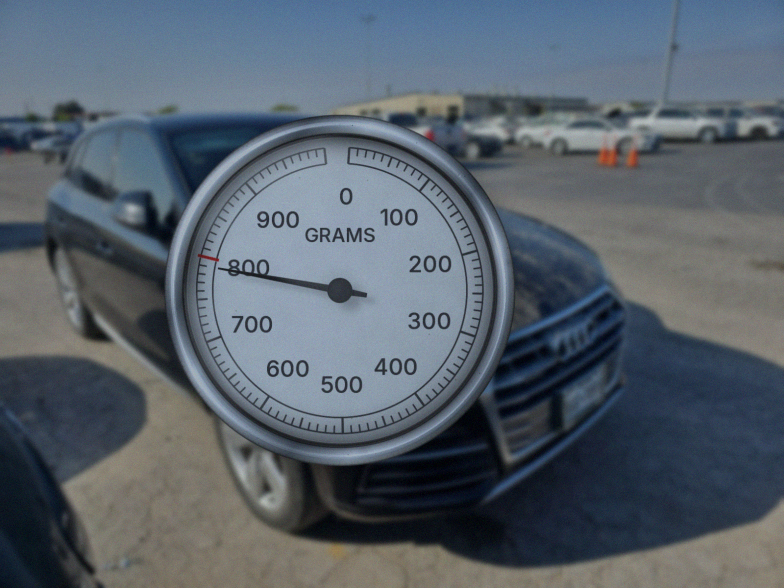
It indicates 790; g
